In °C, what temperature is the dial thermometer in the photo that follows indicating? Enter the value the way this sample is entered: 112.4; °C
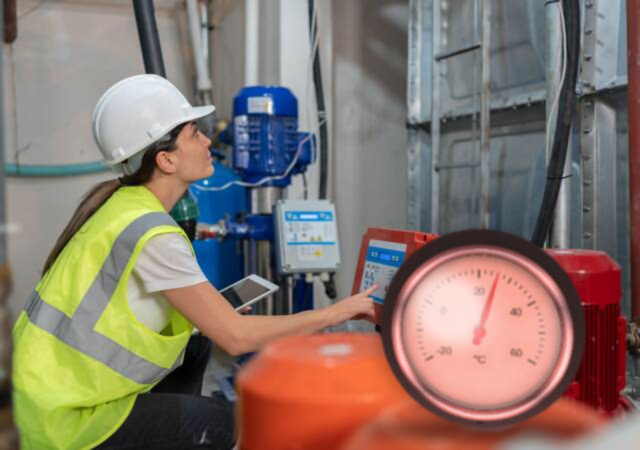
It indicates 26; °C
